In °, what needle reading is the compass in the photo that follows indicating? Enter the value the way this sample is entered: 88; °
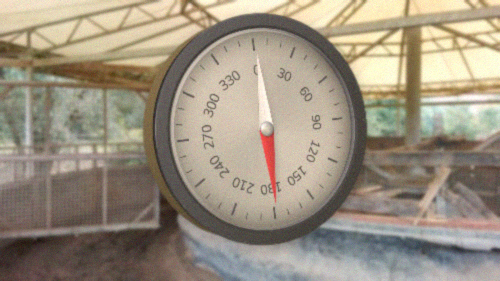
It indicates 180; °
